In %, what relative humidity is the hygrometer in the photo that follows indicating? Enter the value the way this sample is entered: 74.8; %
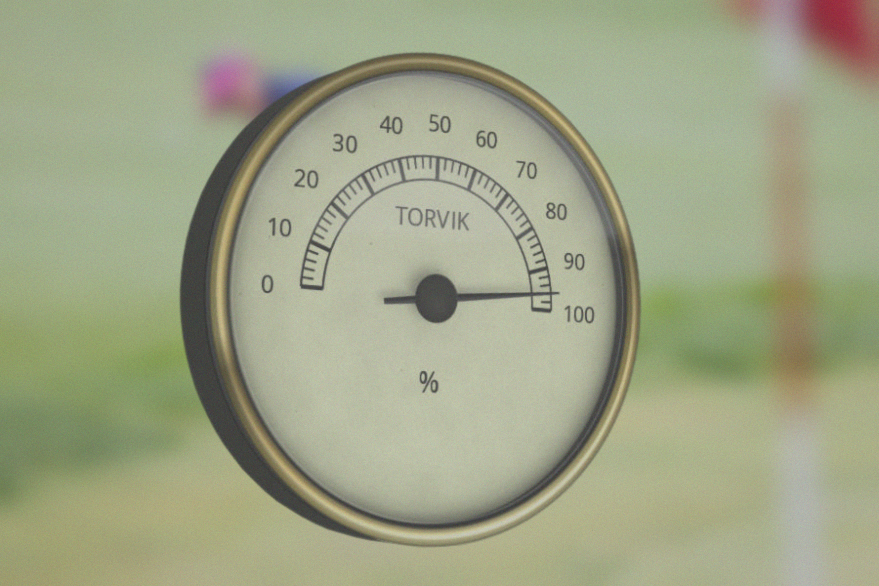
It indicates 96; %
